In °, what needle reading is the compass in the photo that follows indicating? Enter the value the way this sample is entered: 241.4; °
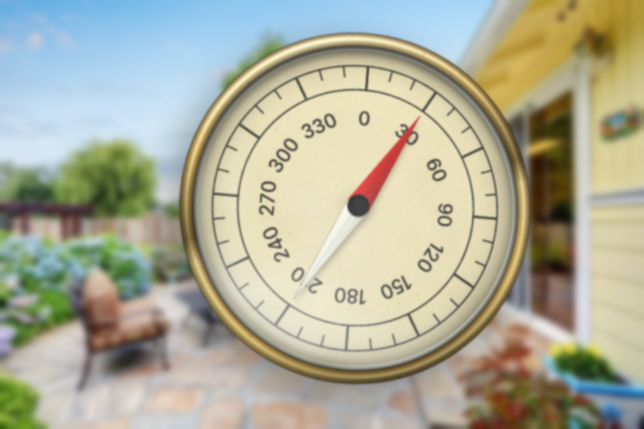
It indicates 30; °
